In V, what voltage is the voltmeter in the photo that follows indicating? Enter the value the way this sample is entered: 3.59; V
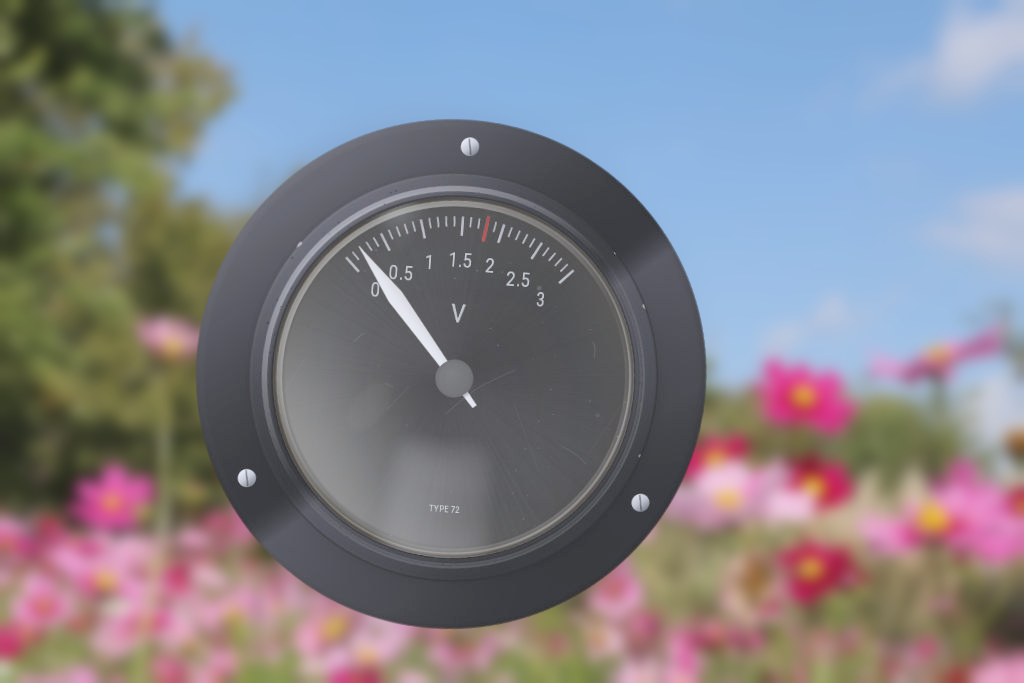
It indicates 0.2; V
